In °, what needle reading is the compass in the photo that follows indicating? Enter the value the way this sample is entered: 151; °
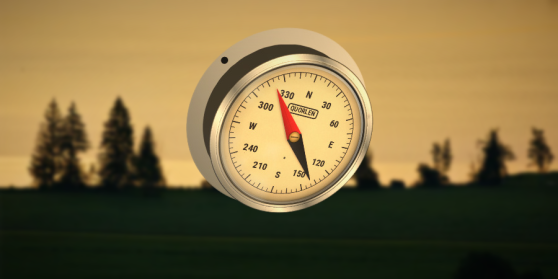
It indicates 320; °
